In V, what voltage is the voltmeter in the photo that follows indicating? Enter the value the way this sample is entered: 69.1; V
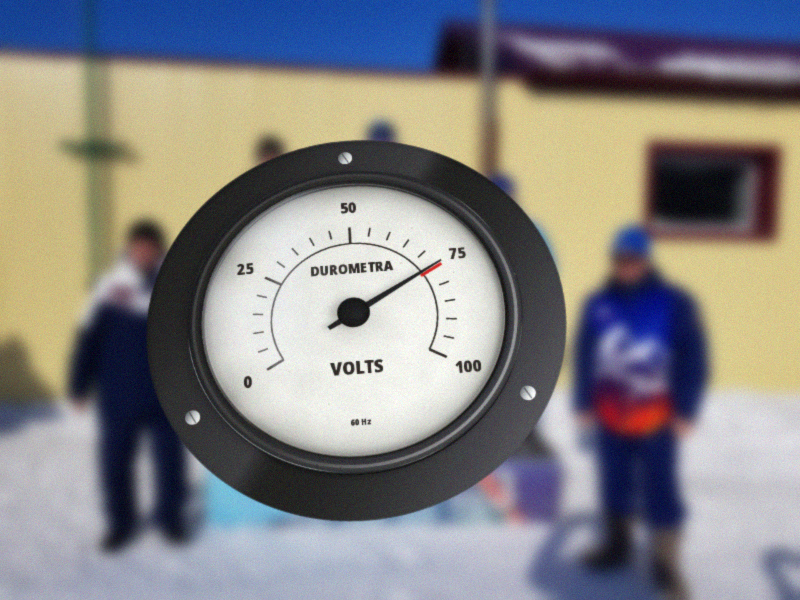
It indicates 75; V
